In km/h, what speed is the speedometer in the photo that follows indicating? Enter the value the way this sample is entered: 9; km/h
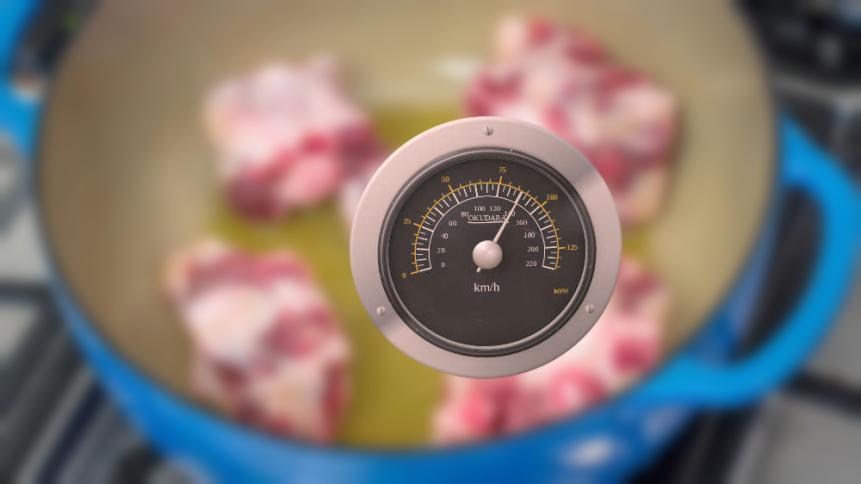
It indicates 140; km/h
